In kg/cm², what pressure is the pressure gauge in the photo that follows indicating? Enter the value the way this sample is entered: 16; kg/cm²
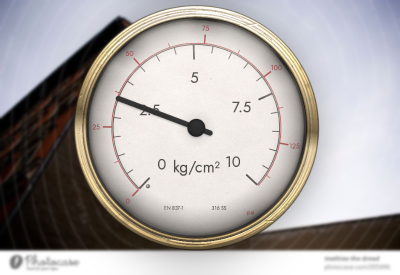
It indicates 2.5; kg/cm²
